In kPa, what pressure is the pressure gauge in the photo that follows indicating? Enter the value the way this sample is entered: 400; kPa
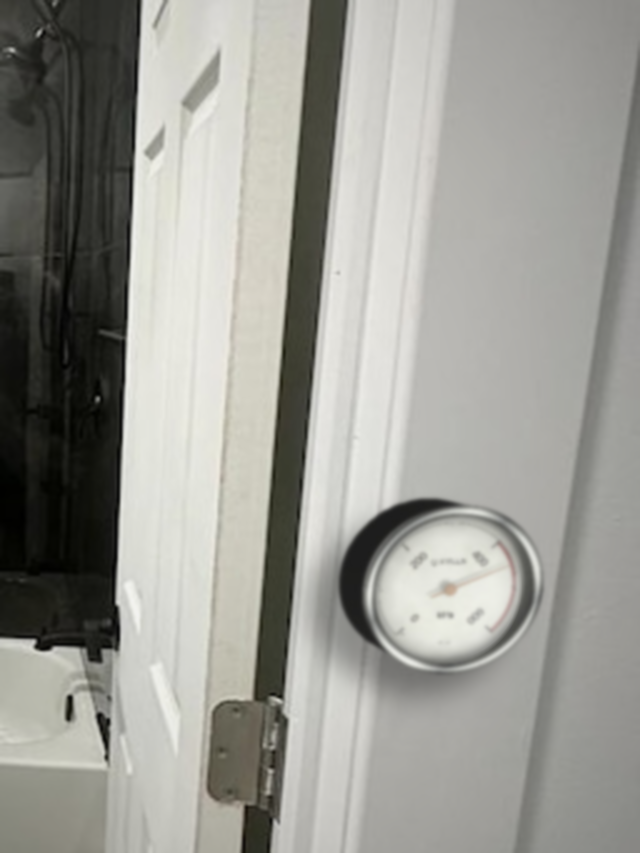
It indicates 450; kPa
